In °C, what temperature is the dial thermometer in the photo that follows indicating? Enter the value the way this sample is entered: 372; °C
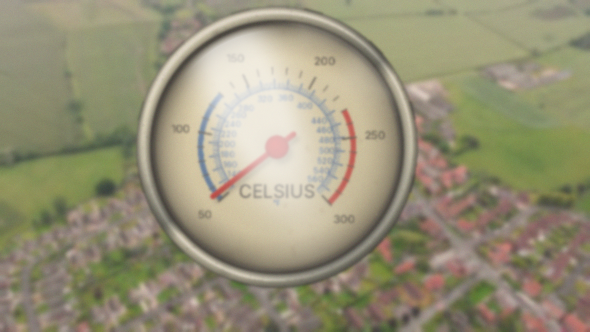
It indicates 55; °C
